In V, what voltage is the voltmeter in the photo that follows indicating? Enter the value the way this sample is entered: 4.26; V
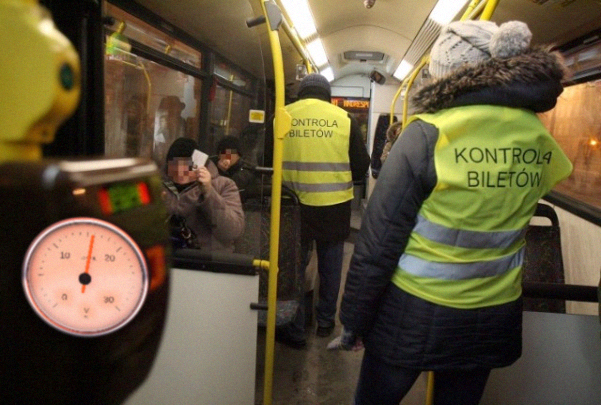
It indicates 16; V
